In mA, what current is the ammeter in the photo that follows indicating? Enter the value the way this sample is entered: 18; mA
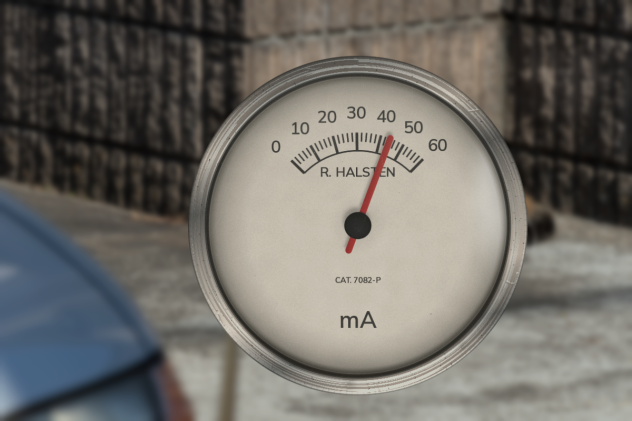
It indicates 44; mA
